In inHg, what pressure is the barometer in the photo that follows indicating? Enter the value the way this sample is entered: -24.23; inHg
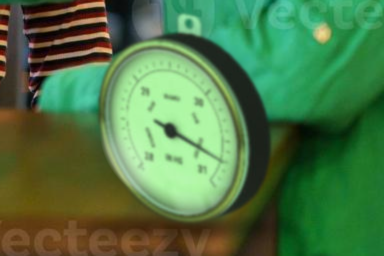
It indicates 30.7; inHg
